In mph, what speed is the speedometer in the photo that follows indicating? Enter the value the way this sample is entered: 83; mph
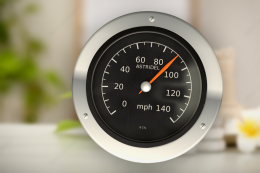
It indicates 90; mph
